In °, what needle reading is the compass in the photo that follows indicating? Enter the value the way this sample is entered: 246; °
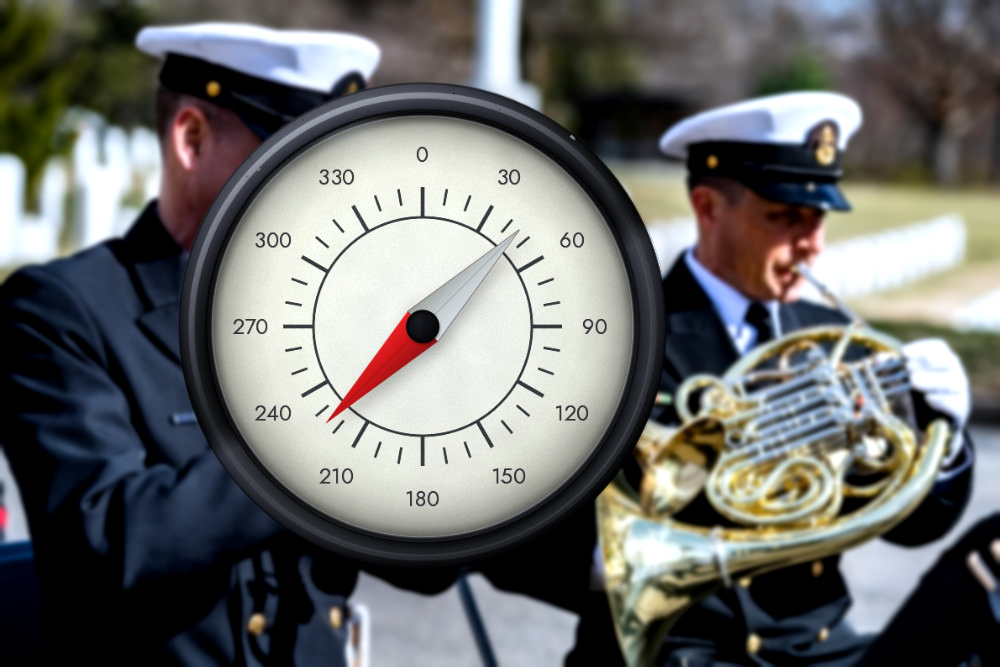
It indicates 225; °
